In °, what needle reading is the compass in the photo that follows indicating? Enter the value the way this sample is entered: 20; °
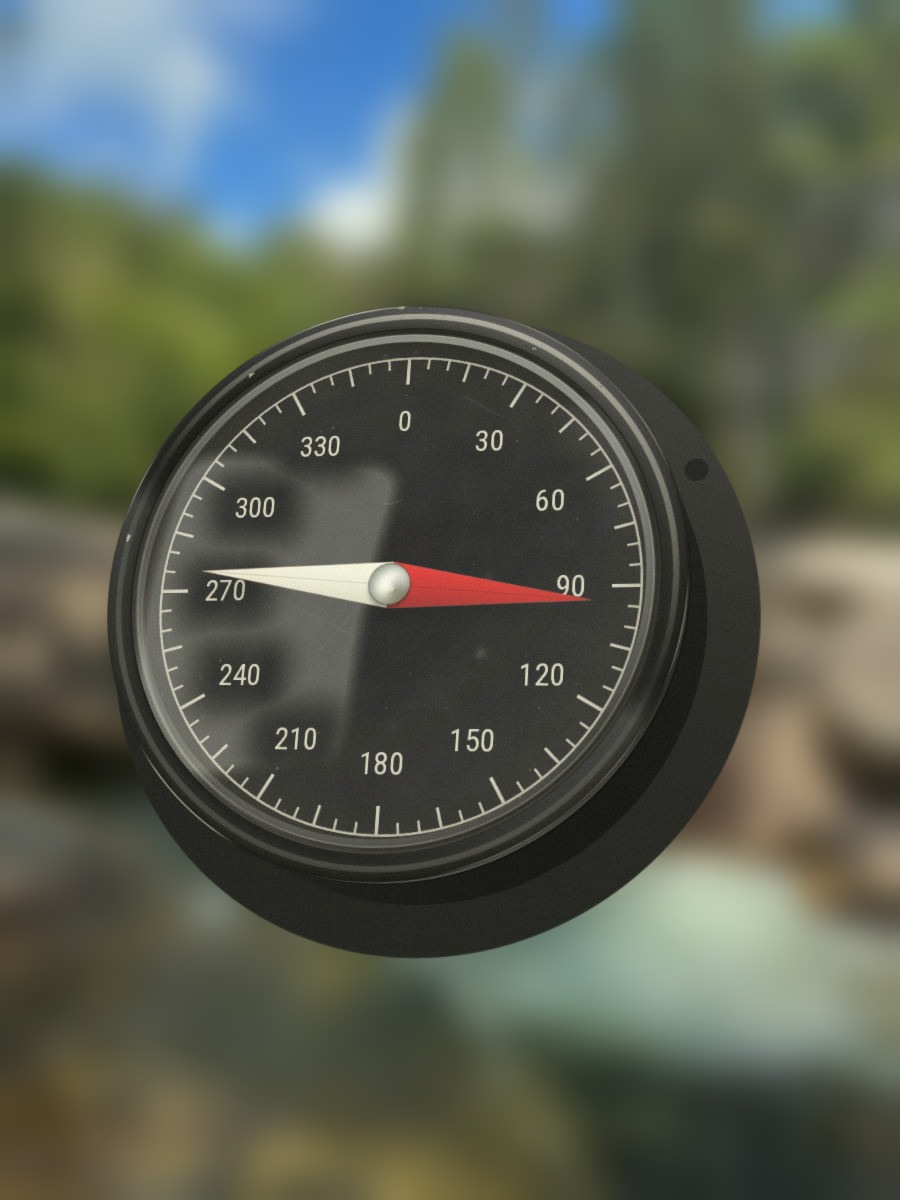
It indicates 95; °
